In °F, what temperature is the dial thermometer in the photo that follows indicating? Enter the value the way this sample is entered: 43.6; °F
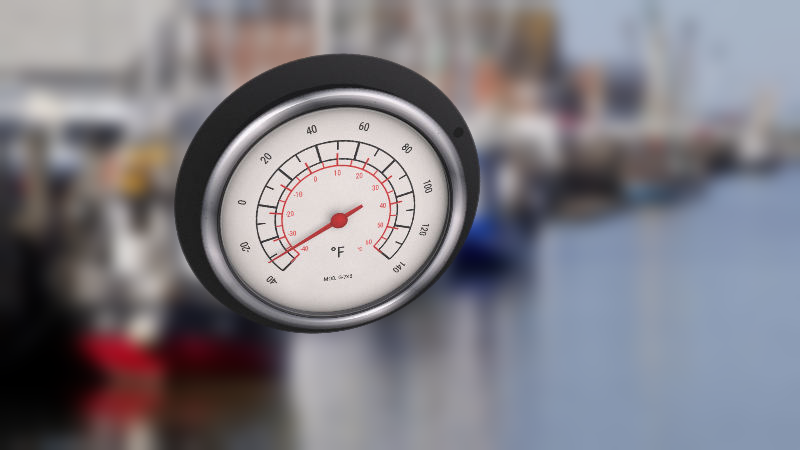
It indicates -30; °F
